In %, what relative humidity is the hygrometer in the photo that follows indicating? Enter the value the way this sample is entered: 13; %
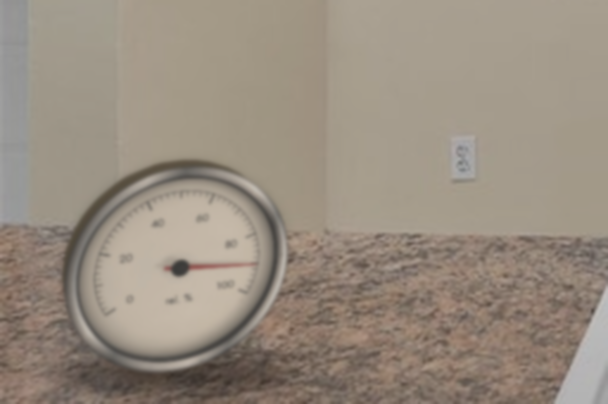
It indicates 90; %
